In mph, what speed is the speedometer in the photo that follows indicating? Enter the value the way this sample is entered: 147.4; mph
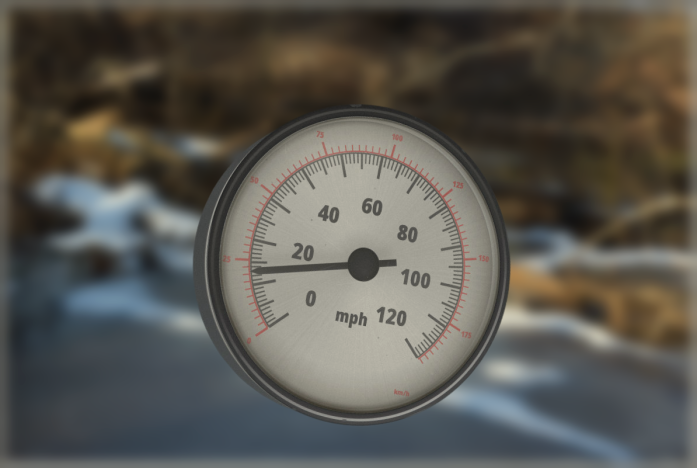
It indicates 13; mph
